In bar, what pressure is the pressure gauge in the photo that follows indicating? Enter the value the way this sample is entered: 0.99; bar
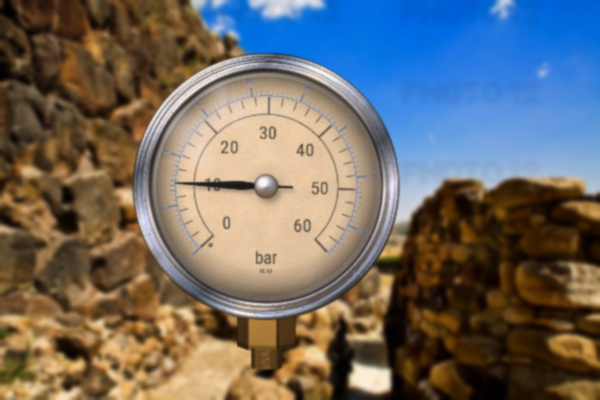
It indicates 10; bar
